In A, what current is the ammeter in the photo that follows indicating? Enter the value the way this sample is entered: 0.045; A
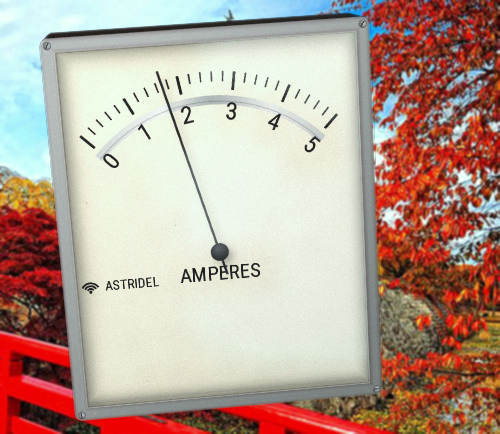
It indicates 1.7; A
